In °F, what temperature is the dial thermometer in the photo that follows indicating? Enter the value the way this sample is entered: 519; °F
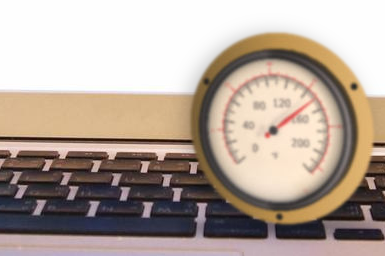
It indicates 150; °F
